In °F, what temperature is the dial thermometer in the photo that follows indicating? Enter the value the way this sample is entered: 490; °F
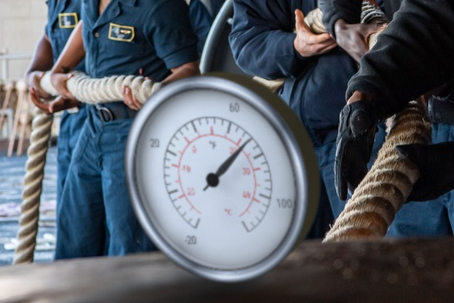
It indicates 72; °F
